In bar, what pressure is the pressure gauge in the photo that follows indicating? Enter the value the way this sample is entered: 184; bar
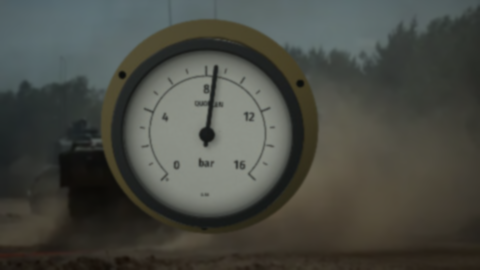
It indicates 8.5; bar
